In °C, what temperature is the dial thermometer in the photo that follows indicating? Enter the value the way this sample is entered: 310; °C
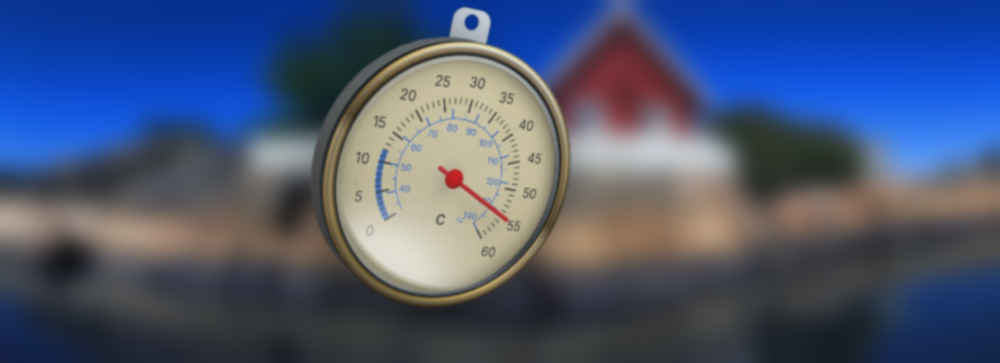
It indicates 55; °C
